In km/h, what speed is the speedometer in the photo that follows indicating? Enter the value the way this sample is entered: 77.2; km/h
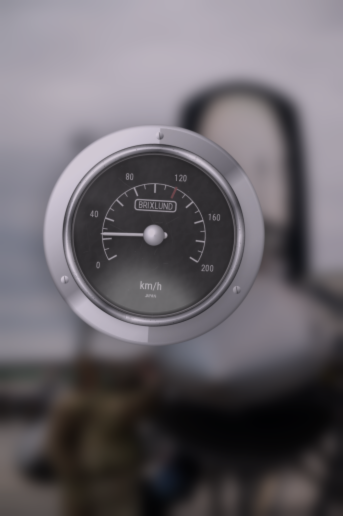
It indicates 25; km/h
